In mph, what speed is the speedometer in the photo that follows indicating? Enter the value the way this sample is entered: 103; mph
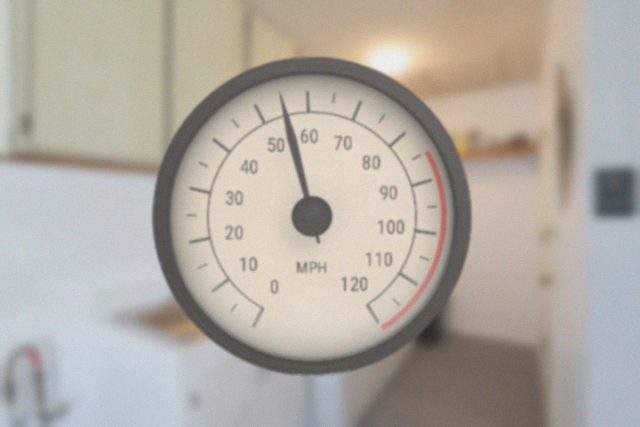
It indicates 55; mph
